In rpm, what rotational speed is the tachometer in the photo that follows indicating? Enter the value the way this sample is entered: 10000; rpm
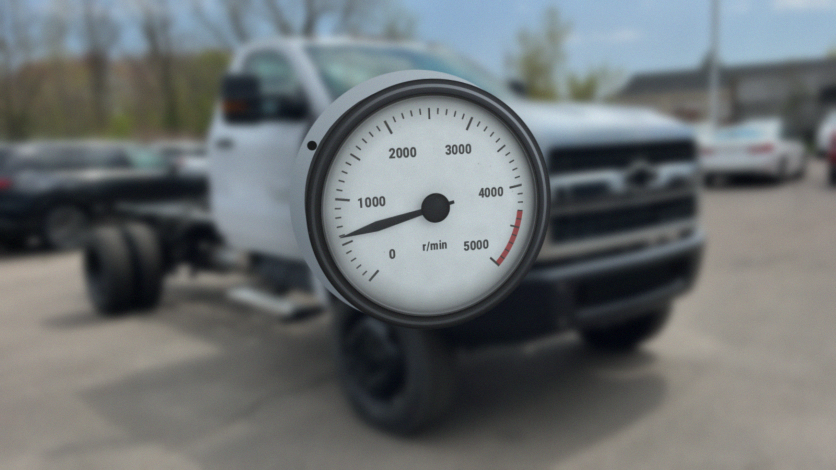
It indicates 600; rpm
